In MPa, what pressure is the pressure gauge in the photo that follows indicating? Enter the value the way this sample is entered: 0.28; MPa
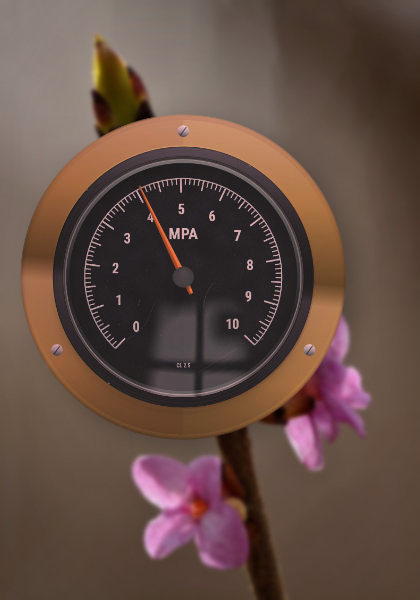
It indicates 4.1; MPa
